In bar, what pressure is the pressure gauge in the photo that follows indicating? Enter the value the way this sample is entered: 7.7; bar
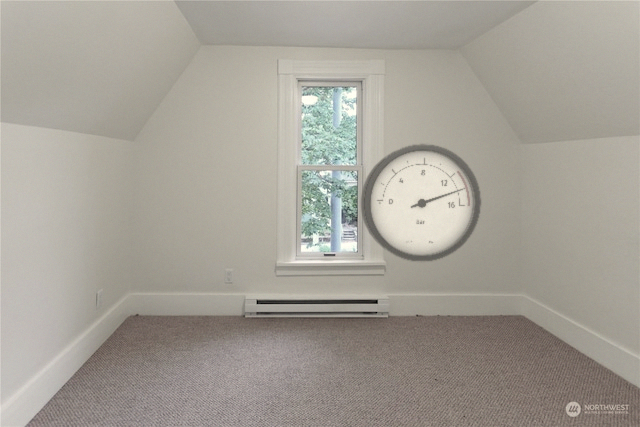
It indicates 14; bar
